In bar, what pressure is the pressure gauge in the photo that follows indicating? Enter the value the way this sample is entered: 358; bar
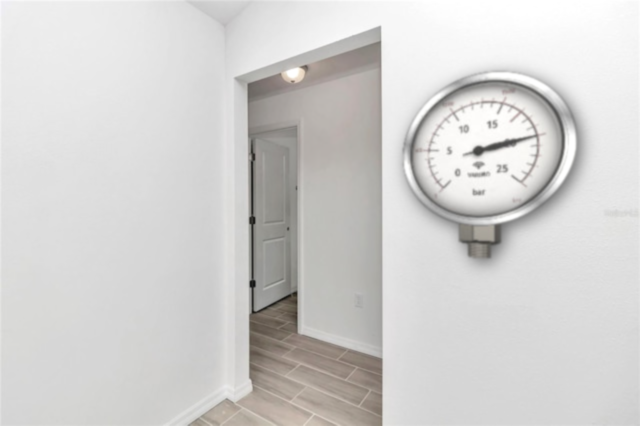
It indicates 20; bar
